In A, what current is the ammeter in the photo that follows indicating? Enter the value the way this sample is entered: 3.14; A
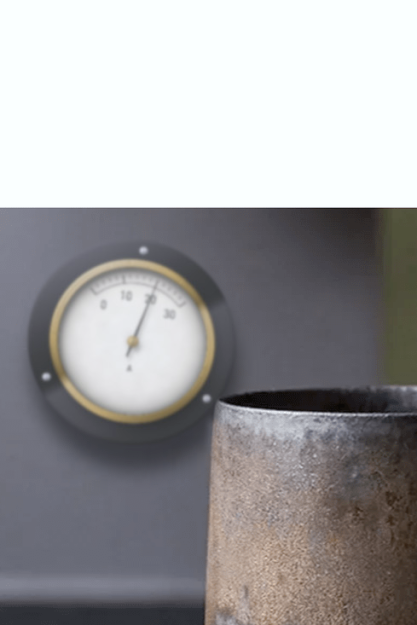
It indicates 20; A
